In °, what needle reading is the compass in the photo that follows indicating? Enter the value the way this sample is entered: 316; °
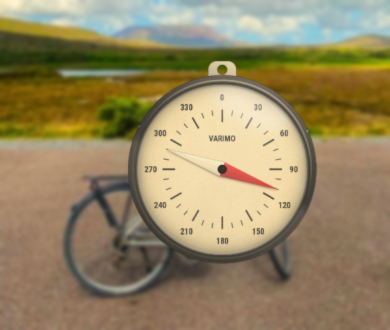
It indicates 110; °
